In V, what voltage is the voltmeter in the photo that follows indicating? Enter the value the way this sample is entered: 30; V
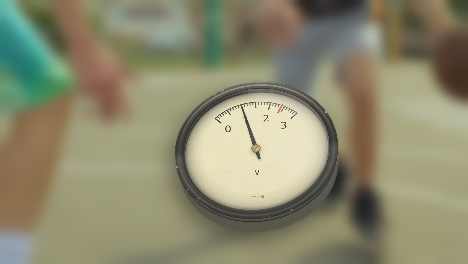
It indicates 1; V
